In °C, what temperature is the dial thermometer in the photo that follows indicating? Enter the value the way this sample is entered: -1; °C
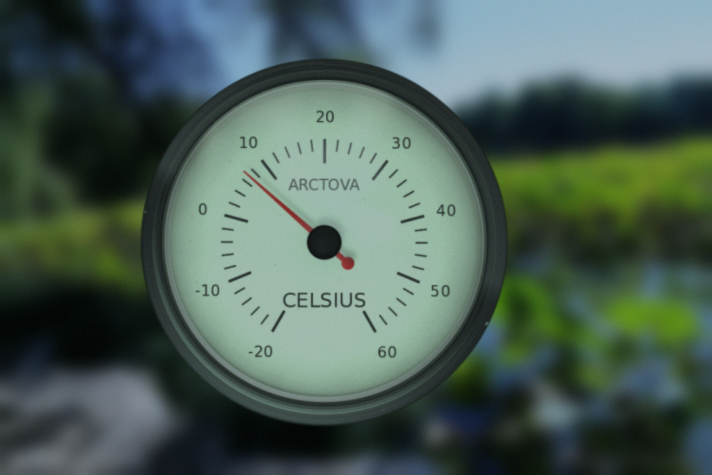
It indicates 7; °C
